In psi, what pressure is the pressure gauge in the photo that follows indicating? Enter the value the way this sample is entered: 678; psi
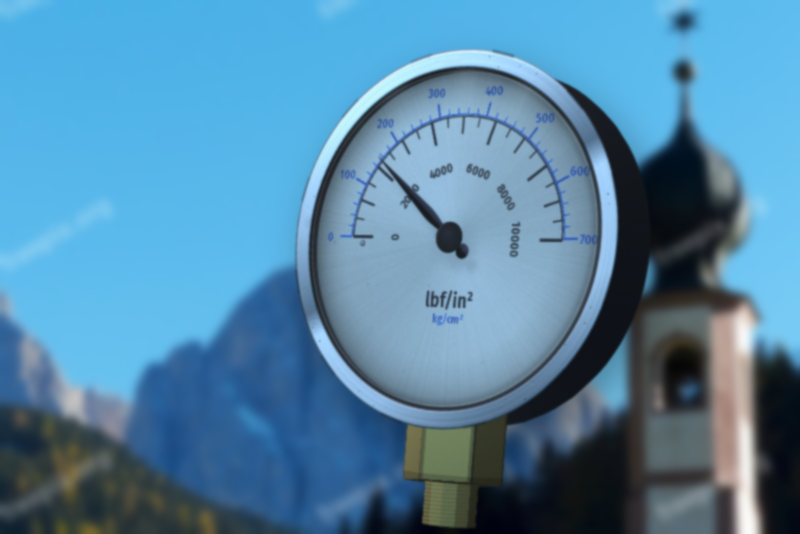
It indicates 2250; psi
